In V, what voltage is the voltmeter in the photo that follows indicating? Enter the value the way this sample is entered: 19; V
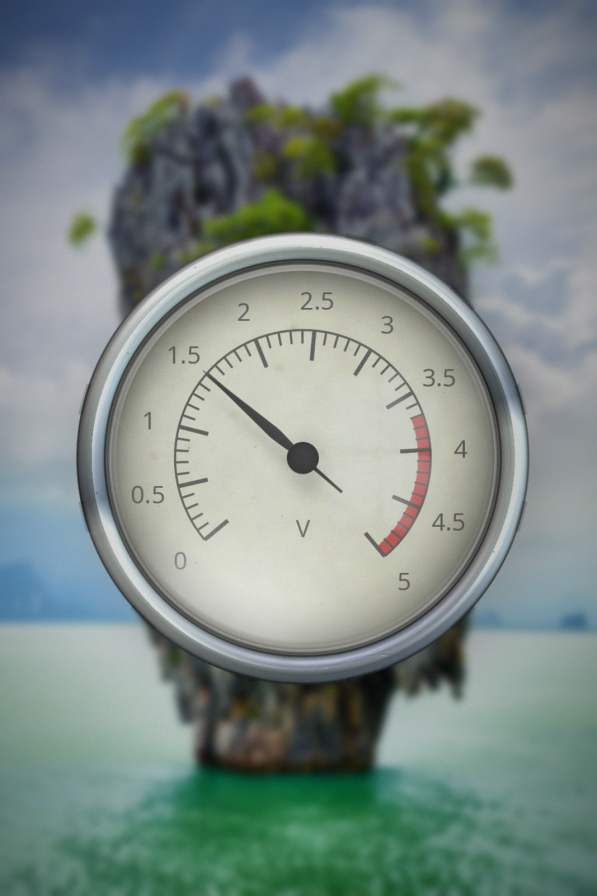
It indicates 1.5; V
